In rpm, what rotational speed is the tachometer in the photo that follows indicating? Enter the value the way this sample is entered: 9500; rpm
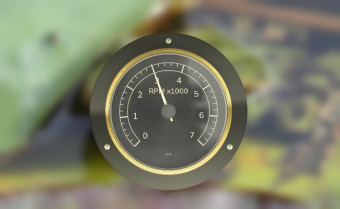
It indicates 3000; rpm
